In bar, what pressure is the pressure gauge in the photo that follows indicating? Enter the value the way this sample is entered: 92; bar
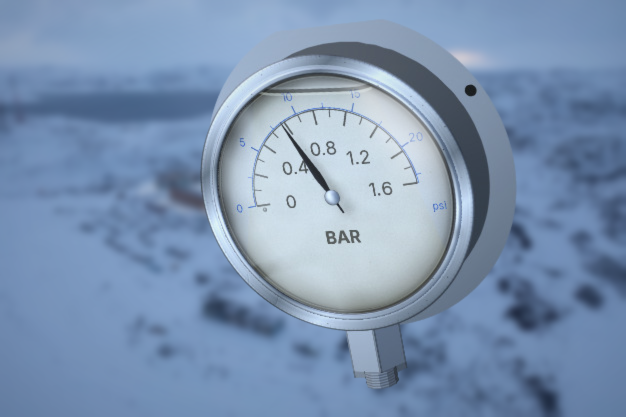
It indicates 0.6; bar
